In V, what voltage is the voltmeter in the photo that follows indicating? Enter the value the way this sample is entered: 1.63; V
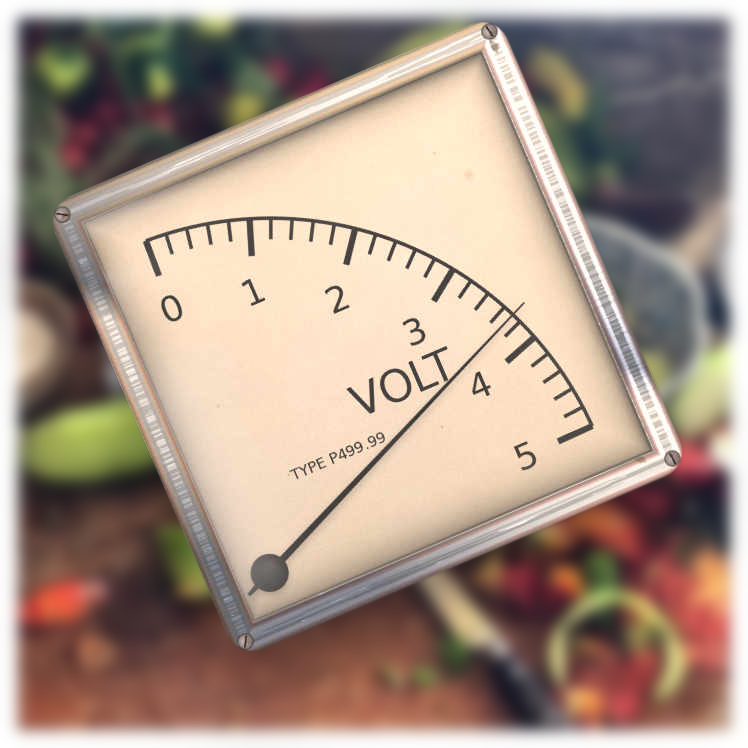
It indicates 3.7; V
